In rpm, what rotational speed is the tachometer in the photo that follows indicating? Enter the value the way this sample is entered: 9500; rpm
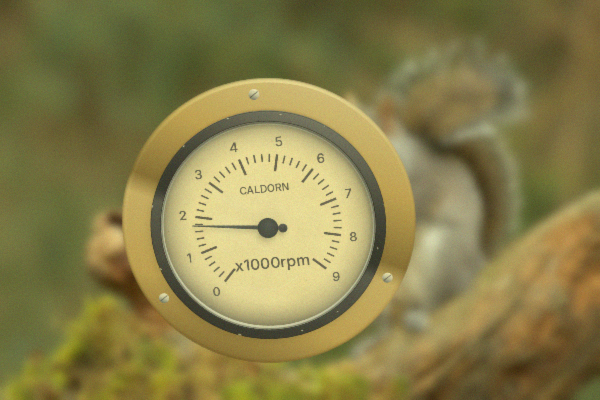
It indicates 1800; rpm
